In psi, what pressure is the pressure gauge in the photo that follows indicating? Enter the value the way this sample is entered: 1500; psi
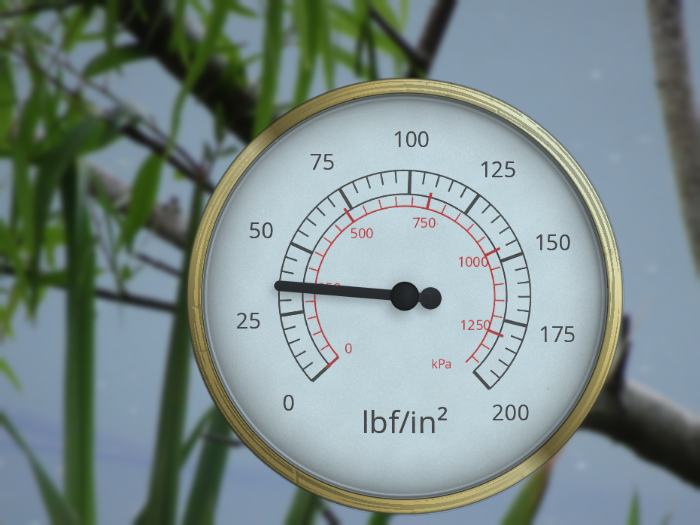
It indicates 35; psi
